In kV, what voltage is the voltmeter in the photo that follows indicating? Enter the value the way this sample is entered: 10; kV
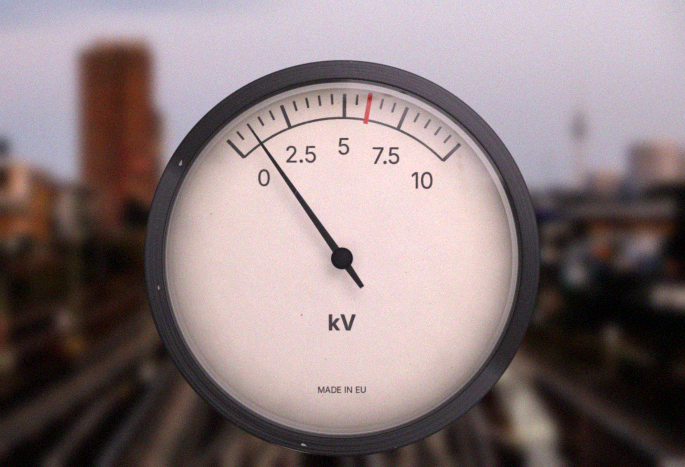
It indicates 1; kV
